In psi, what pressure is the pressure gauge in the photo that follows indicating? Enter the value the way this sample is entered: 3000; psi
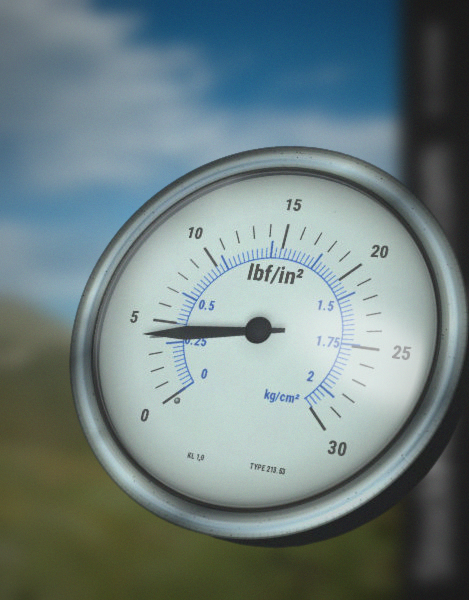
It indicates 4; psi
